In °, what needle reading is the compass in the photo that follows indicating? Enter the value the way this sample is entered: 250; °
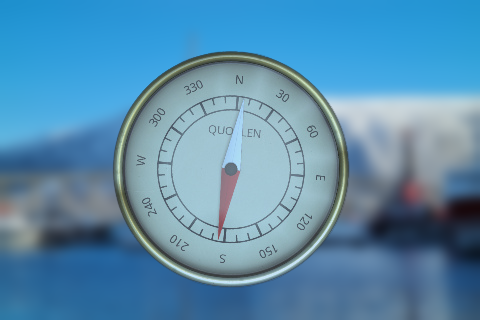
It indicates 185; °
